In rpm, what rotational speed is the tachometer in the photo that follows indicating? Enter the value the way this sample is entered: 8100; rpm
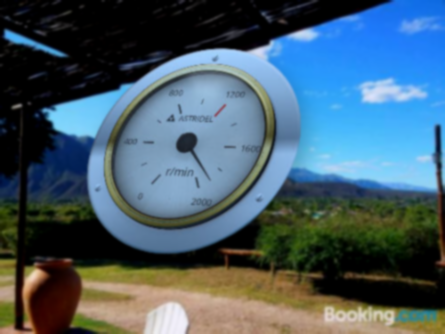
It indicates 1900; rpm
